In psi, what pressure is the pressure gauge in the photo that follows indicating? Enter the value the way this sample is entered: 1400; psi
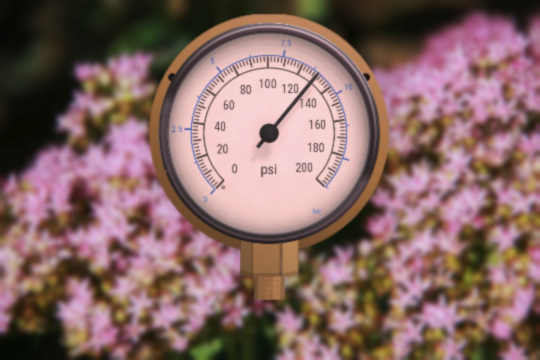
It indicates 130; psi
